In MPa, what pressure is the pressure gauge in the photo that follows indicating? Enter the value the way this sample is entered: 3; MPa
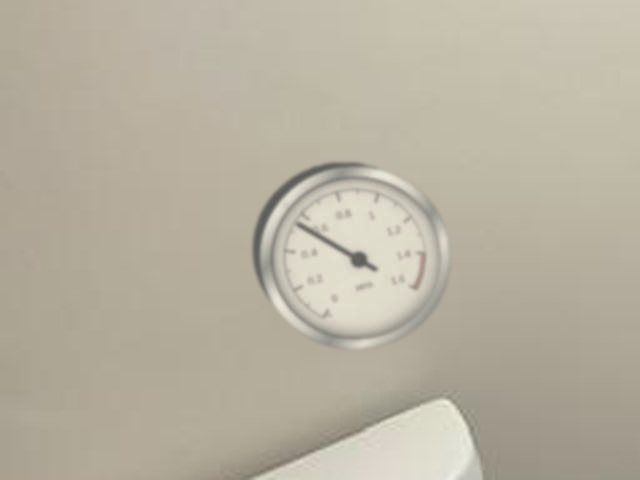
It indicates 0.55; MPa
